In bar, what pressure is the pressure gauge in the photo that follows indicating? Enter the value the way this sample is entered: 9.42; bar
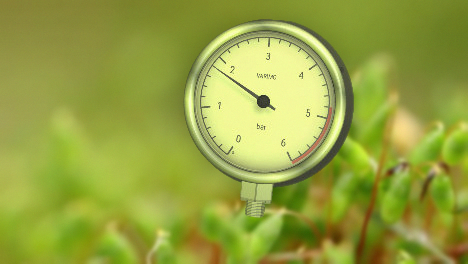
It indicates 1.8; bar
